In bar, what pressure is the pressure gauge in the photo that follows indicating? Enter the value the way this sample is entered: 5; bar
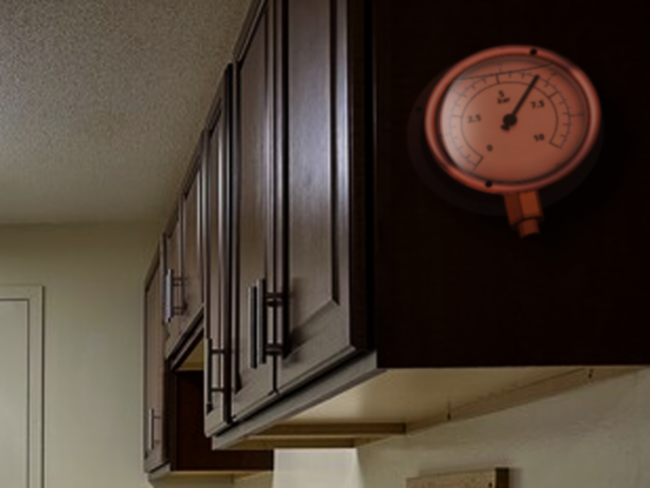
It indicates 6.5; bar
